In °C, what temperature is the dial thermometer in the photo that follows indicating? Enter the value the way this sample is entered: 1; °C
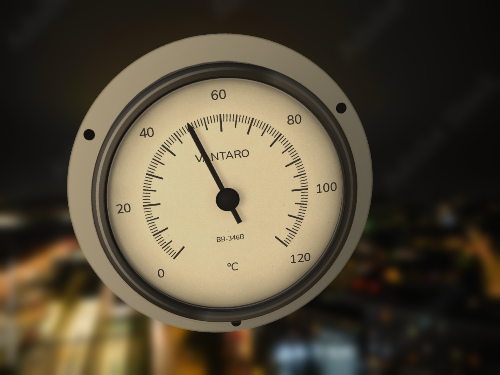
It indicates 50; °C
